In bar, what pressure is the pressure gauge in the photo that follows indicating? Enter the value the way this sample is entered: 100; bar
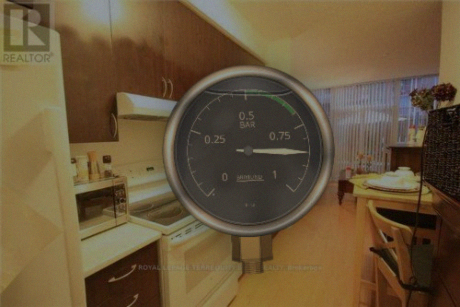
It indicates 0.85; bar
